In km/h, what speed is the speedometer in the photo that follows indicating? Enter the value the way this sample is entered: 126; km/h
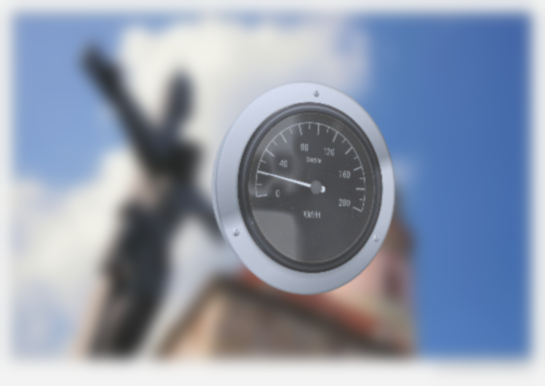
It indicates 20; km/h
